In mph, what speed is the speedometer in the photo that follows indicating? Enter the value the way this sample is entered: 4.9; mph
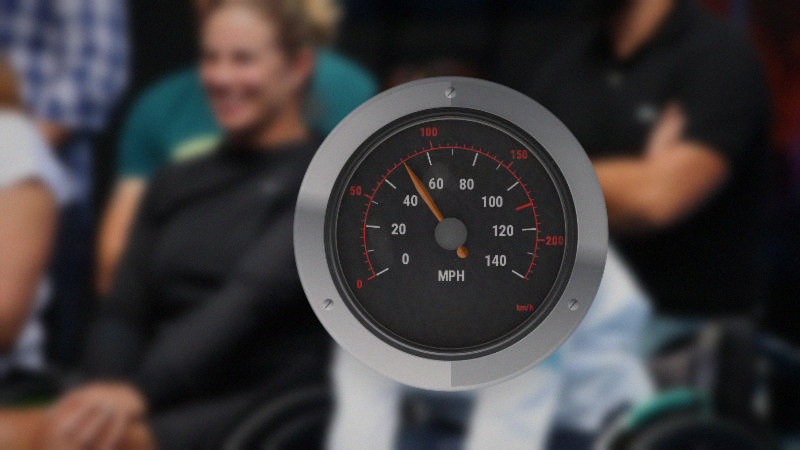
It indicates 50; mph
